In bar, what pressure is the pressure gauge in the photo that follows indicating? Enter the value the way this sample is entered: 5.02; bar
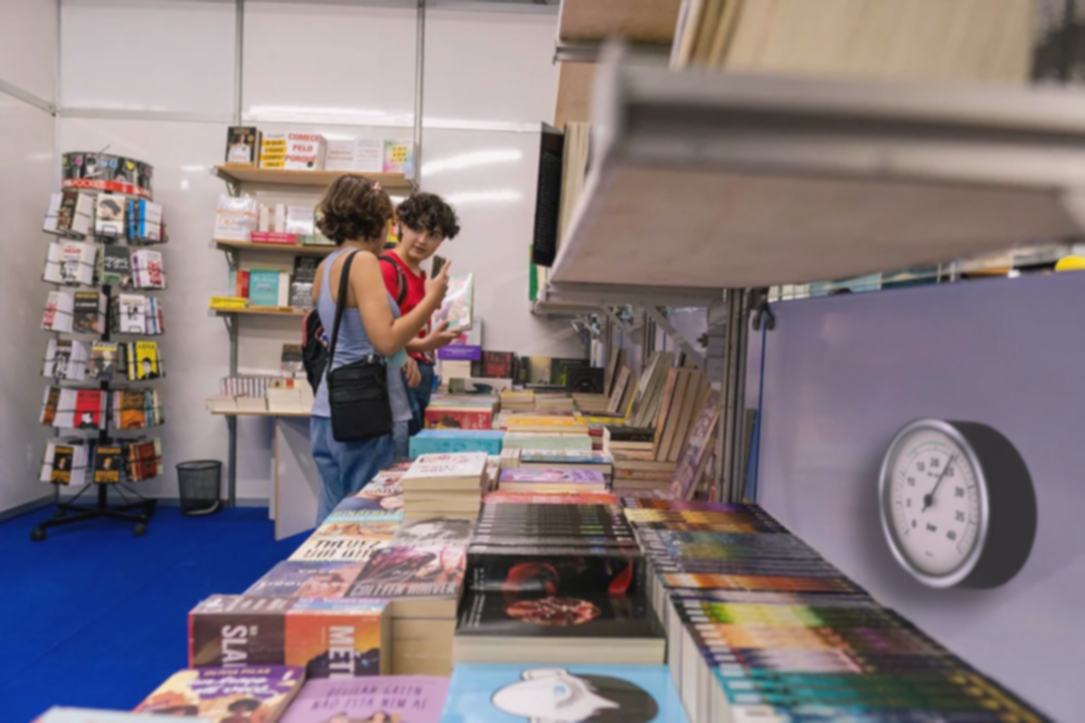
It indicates 25; bar
